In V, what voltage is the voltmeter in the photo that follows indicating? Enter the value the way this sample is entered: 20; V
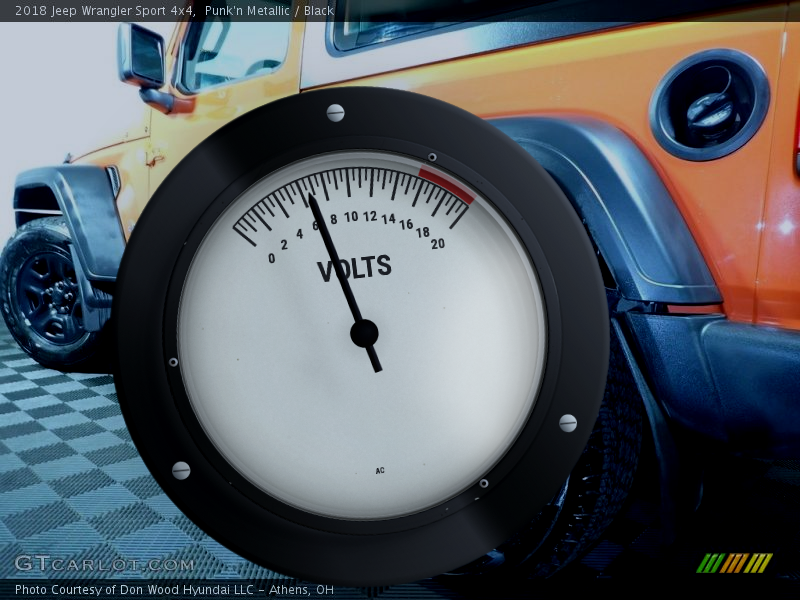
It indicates 6.5; V
